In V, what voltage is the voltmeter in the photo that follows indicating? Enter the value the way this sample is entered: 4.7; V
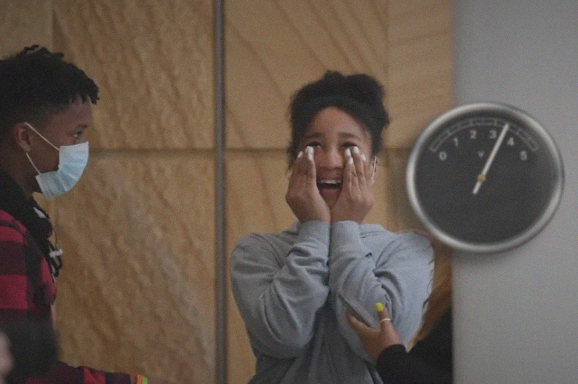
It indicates 3.5; V
